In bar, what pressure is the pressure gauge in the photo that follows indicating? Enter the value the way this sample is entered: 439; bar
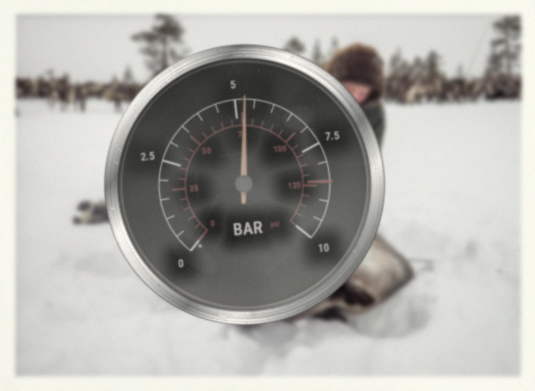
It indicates 5.25; bar
